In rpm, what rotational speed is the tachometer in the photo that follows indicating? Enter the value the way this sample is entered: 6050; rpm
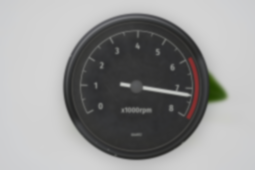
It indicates 7250; rpm
